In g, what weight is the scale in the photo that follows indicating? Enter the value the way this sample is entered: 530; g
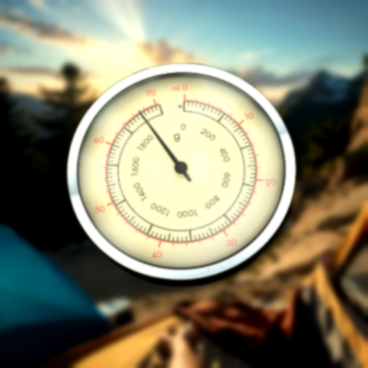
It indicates 1900; g
